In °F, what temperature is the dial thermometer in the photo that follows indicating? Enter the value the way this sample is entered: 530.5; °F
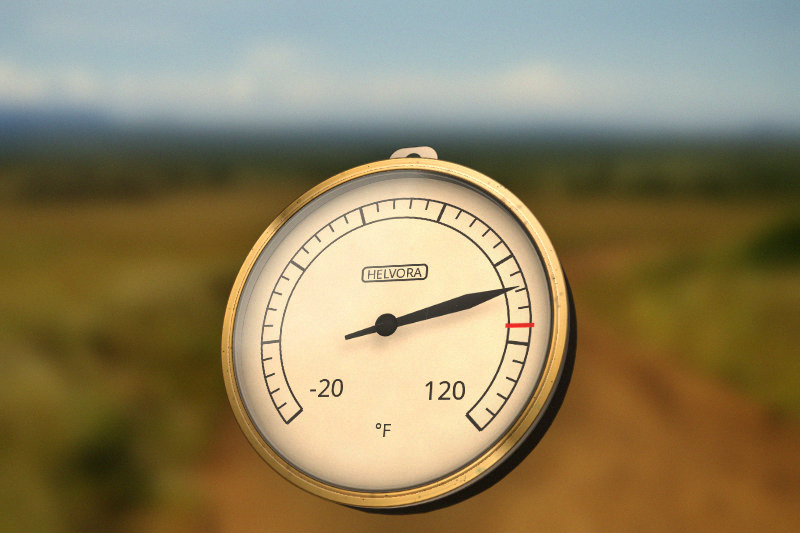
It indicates 88; °F
